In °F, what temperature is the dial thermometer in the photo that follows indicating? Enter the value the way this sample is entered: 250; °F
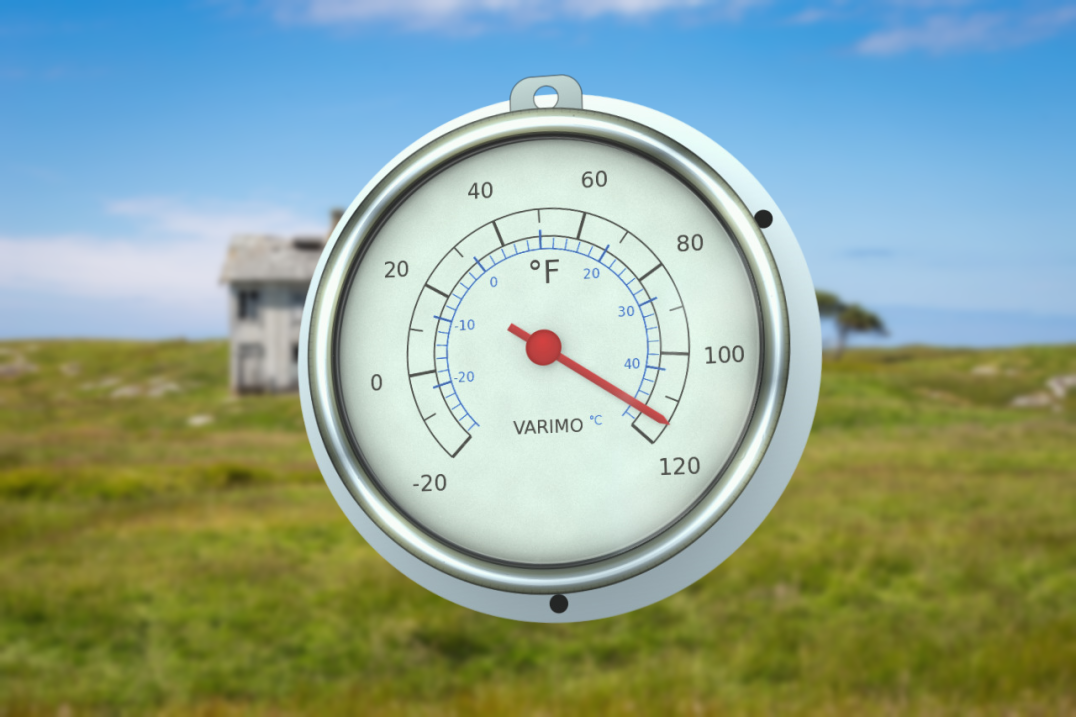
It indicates 115; °F
